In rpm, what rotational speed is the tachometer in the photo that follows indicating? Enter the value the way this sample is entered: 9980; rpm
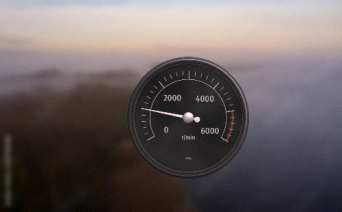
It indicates 1000; rpm
